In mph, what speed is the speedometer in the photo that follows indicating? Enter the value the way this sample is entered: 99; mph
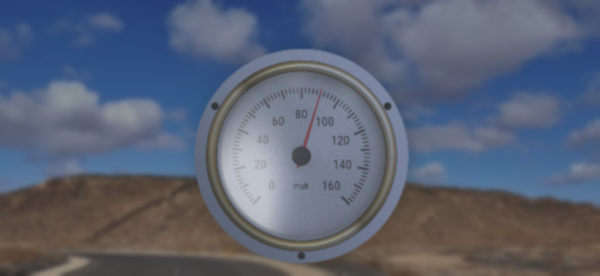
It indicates 90; mph
